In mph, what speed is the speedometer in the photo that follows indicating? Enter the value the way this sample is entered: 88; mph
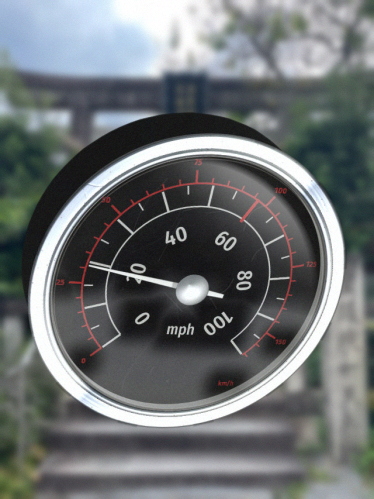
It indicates 20; mph
